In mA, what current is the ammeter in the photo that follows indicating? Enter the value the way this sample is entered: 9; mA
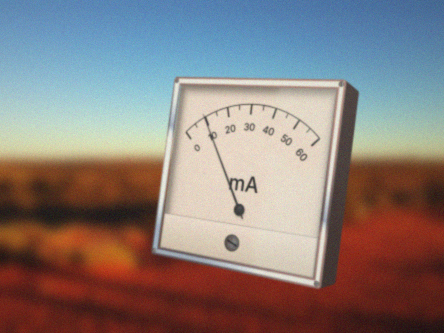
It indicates 10; mA
